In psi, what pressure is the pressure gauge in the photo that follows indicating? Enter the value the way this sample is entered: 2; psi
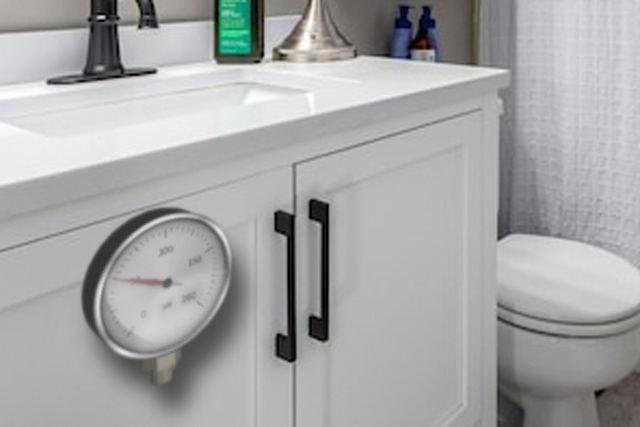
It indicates 50; psi
